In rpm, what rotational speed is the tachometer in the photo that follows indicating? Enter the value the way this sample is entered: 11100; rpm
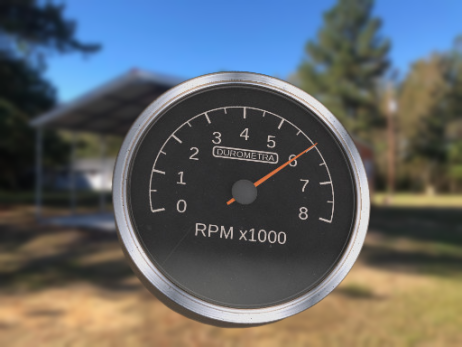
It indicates 6000; rpm
